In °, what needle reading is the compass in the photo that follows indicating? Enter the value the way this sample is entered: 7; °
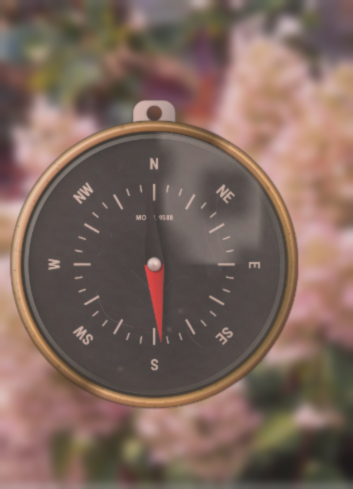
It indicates 175; °
